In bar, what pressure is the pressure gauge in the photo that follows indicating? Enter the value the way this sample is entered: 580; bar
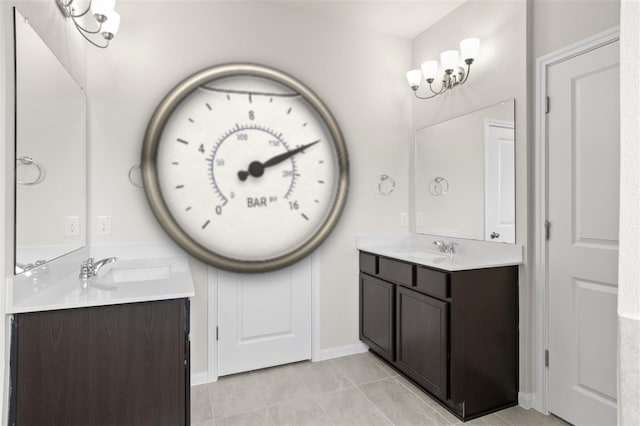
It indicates 12; bar
